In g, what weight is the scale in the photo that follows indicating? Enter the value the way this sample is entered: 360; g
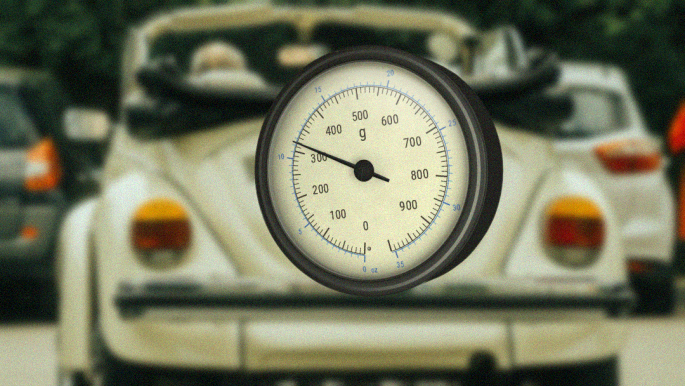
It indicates 320; g
